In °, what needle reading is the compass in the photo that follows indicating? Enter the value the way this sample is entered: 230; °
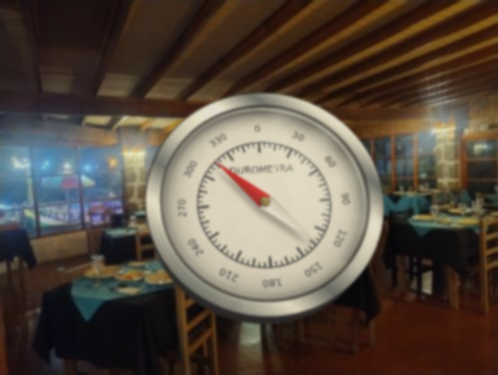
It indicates 315; °
